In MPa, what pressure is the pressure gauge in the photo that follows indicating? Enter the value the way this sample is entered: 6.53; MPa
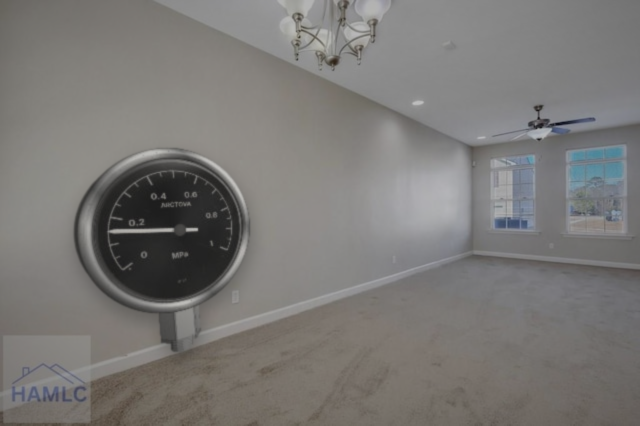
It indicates 0.15; MPa
